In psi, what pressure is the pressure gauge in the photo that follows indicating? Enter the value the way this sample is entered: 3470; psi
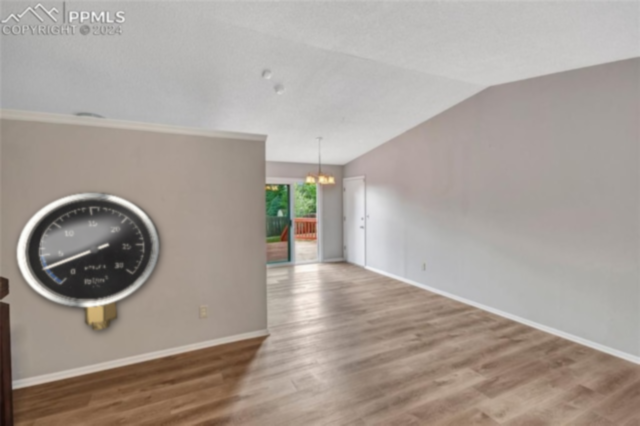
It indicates 3; psi
